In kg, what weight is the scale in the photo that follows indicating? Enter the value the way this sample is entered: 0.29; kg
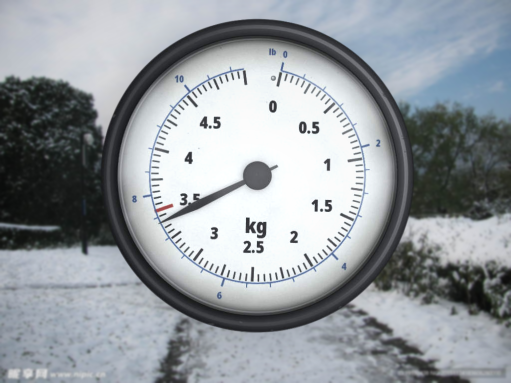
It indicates 3.4; kg
